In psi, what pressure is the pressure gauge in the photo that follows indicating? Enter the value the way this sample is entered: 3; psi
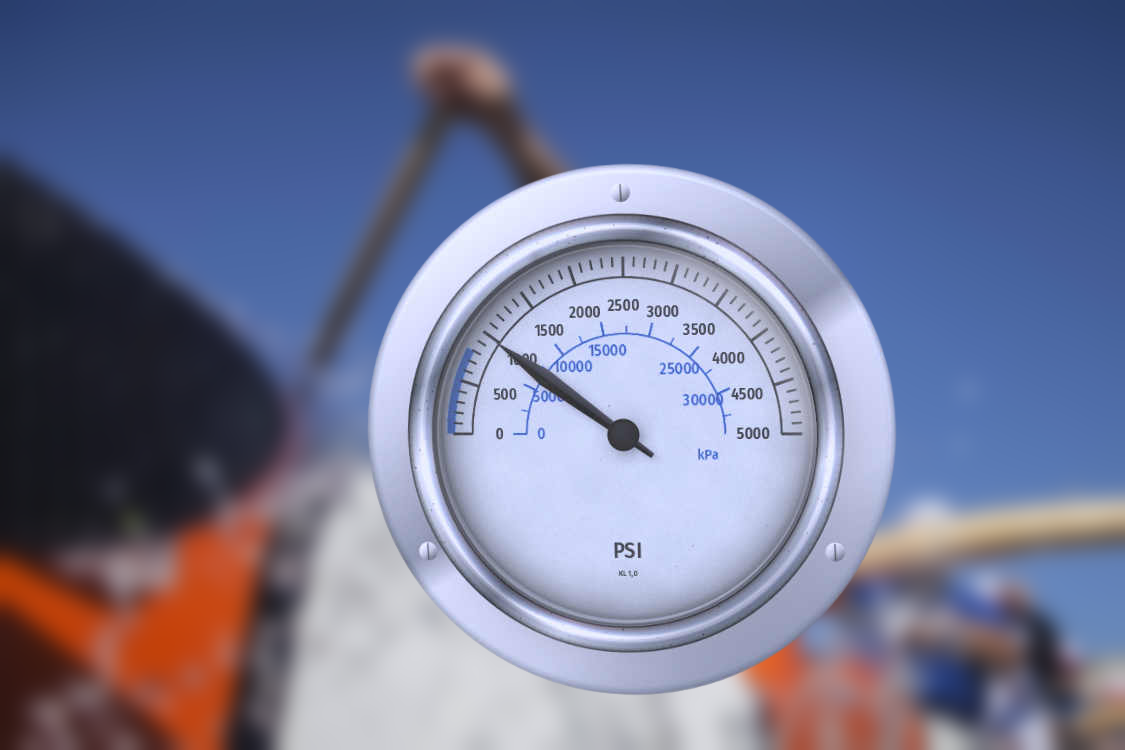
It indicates 1000; psi
